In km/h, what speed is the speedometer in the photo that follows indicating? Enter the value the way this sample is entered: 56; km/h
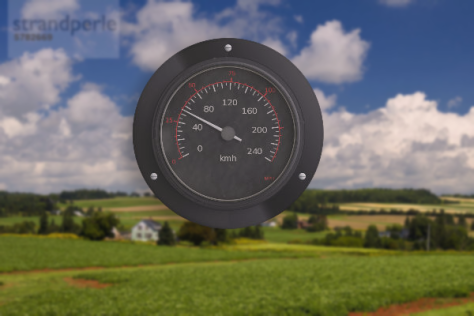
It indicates 55; km/h
